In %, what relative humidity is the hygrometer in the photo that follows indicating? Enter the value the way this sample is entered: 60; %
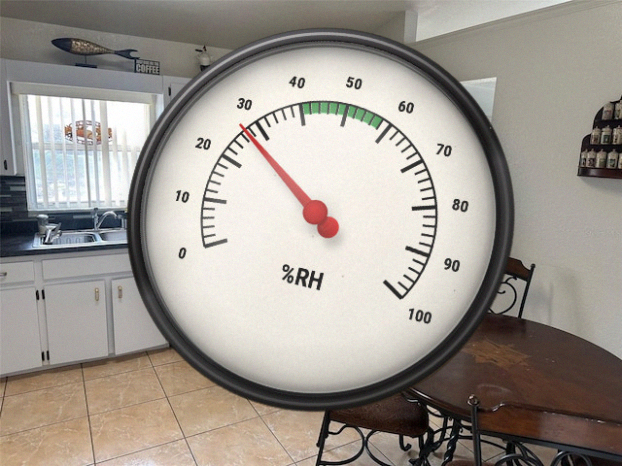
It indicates 27; %
